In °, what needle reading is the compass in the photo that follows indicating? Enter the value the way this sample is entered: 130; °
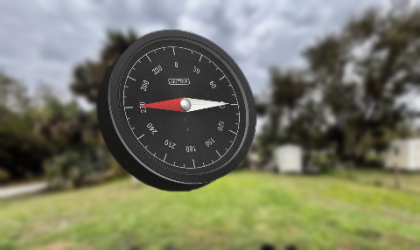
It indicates 270; °
